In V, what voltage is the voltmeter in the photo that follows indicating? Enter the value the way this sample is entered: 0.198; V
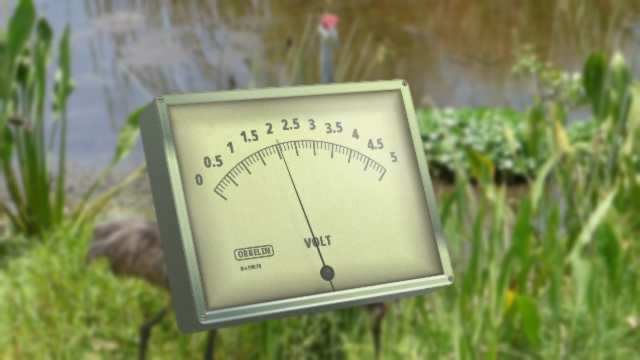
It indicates 2; V
